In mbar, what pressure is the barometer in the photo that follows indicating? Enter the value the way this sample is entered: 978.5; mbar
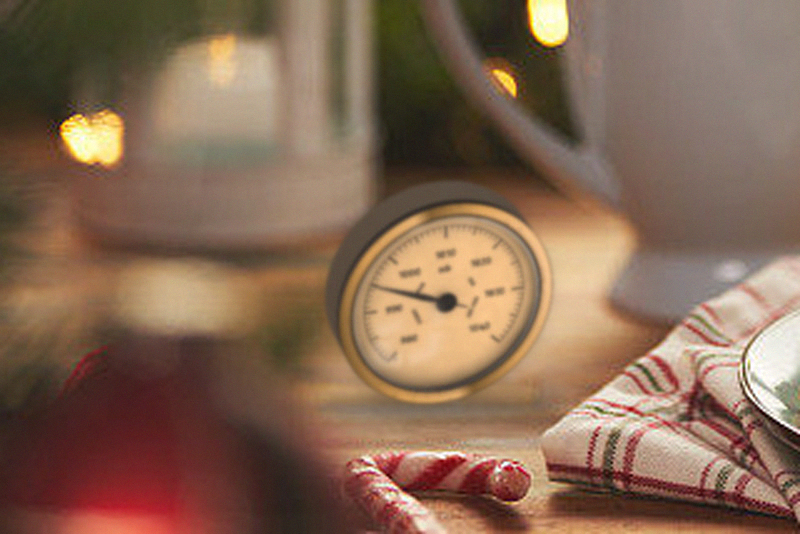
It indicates 995; mbar
